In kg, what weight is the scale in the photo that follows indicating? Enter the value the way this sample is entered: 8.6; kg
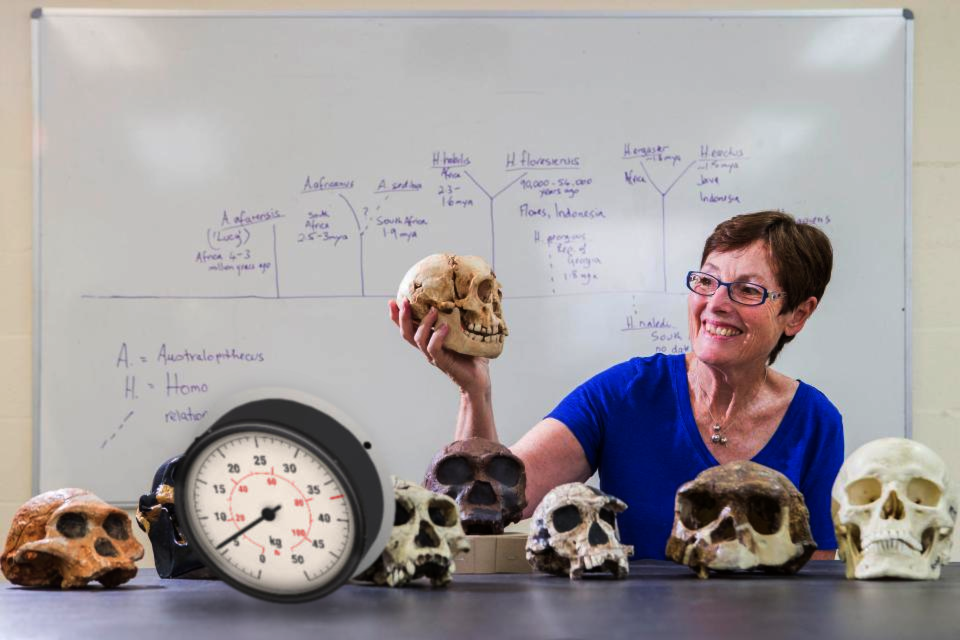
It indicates 6; kg
